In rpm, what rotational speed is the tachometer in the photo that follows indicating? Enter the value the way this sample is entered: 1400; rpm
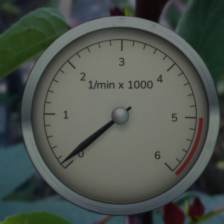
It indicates 100; rpm
